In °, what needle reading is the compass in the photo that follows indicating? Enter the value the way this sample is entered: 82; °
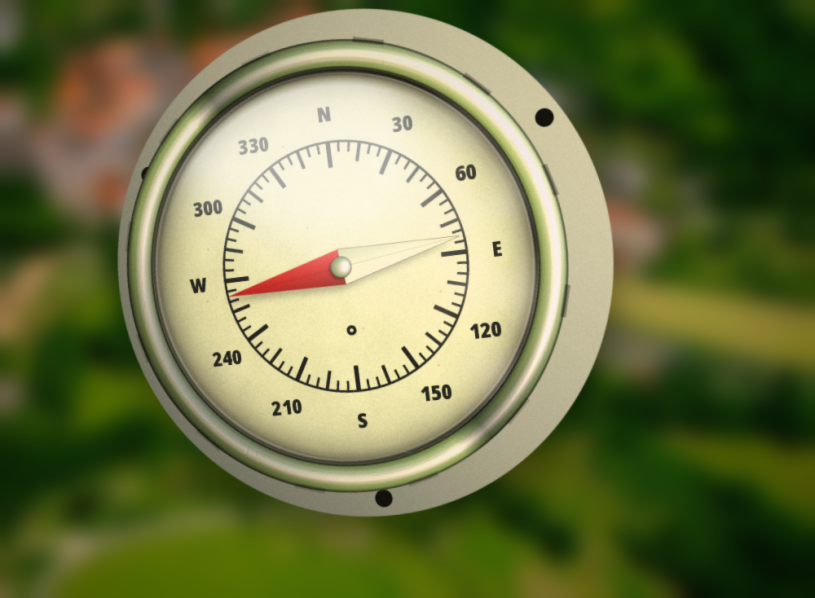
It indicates 262.5; °
